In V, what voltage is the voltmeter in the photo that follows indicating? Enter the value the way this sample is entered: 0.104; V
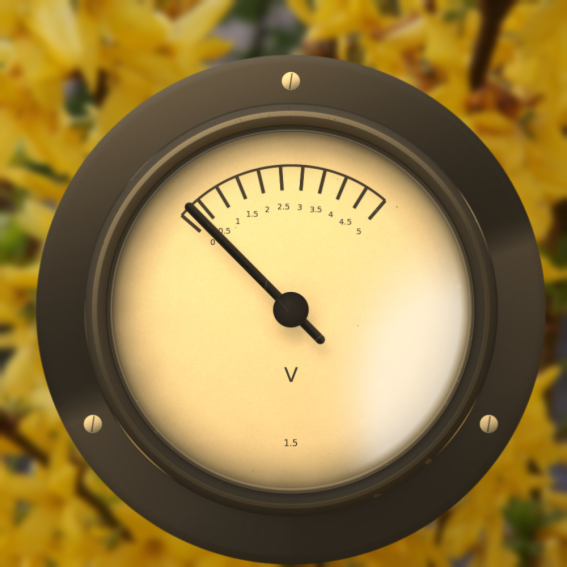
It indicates 0.25; V
